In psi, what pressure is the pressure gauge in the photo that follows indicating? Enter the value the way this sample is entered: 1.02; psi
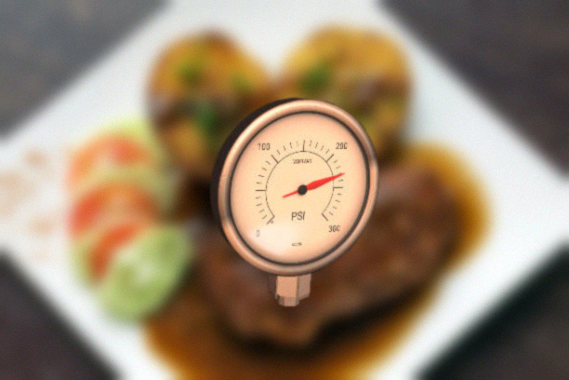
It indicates 230; psi
